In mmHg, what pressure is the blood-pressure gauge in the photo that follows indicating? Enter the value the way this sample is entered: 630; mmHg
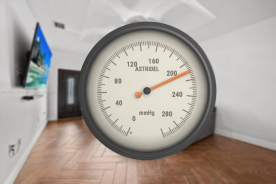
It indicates 210; mmHg
